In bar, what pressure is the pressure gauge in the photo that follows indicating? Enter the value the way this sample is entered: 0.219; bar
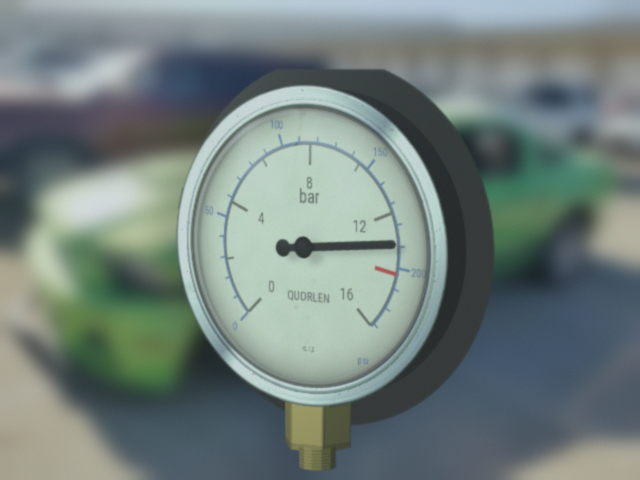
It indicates 13; bar
